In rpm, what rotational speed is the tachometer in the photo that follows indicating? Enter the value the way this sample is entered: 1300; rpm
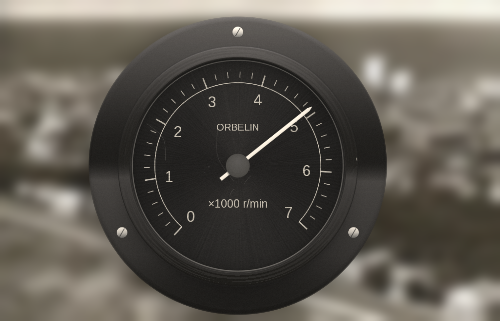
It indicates 4900; rpm
